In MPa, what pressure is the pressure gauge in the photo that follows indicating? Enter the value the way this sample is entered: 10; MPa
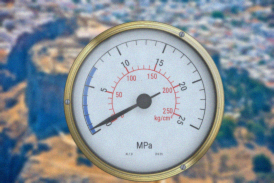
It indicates 0.5; MPa
